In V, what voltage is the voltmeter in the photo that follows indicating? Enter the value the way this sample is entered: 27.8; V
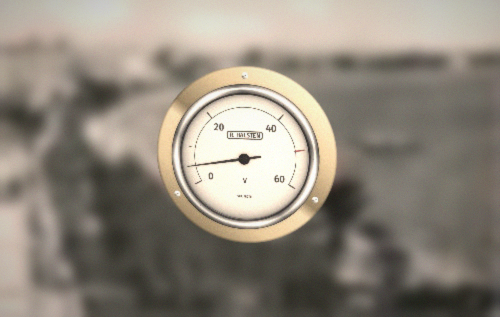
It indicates 5; V
